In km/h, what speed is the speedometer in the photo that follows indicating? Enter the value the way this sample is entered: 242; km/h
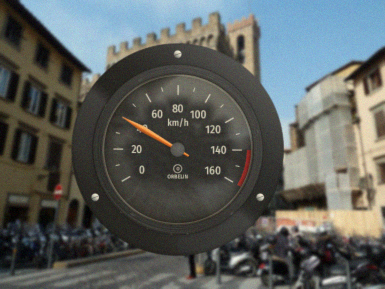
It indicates 40; km/h
